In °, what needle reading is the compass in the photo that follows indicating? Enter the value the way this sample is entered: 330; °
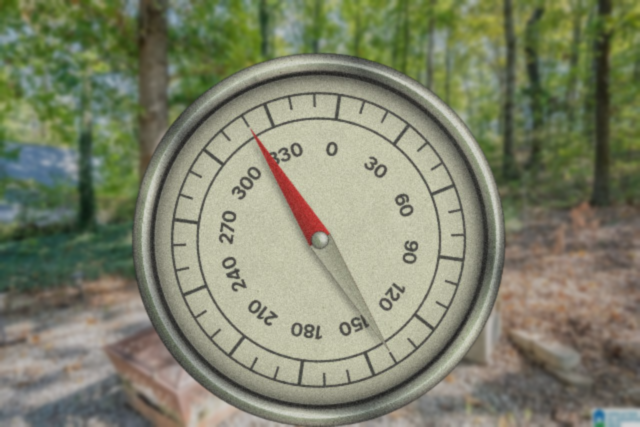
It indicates 320; °
